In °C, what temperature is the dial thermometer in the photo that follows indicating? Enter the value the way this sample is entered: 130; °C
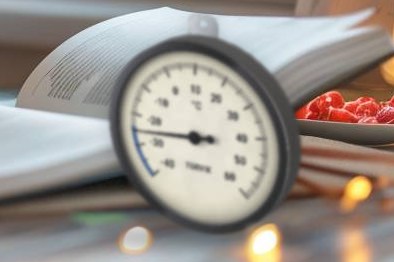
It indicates -25; °C
